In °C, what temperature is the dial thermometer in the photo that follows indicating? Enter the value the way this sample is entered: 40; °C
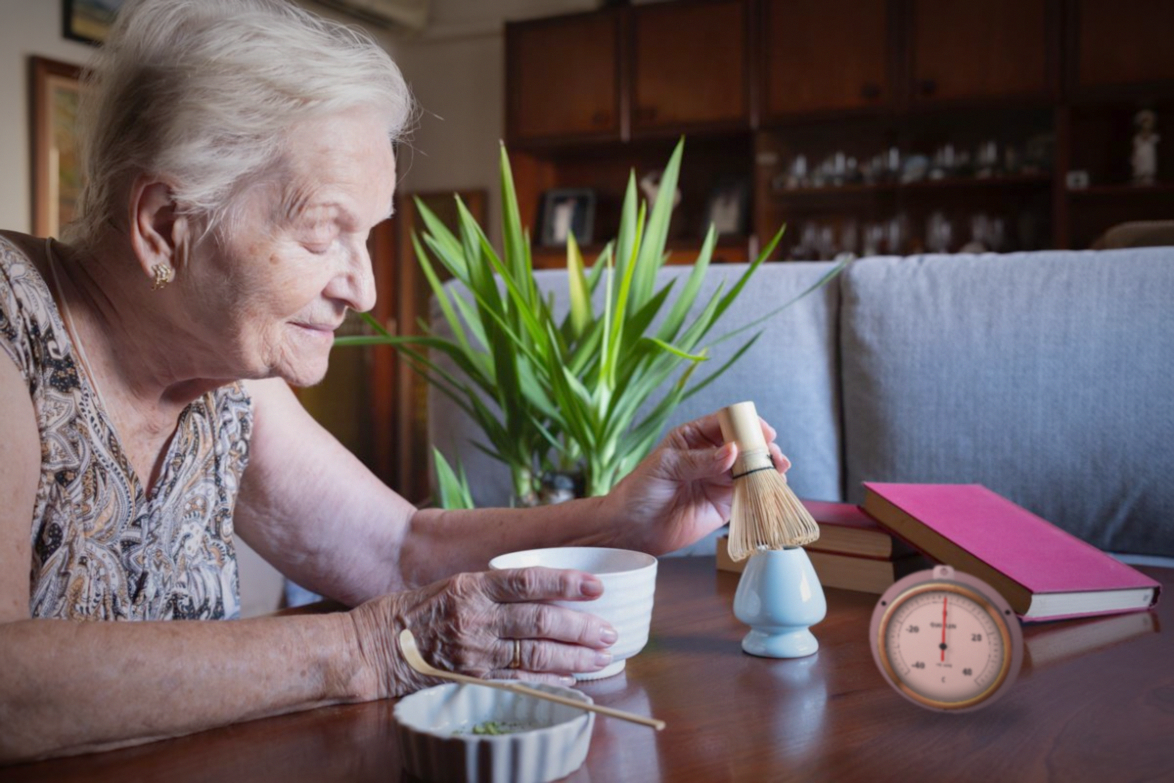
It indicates 0; °C
